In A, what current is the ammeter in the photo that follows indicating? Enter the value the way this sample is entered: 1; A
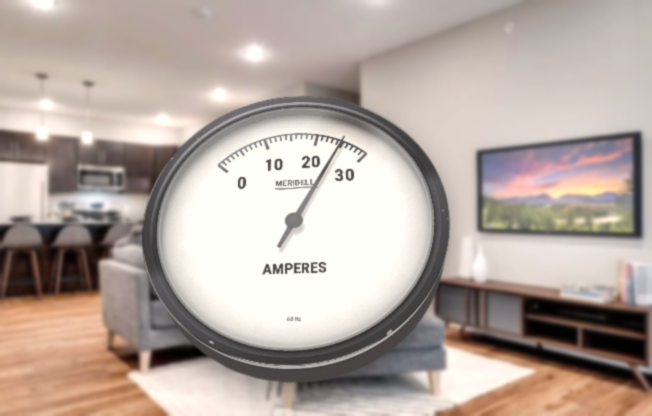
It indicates 25; A
